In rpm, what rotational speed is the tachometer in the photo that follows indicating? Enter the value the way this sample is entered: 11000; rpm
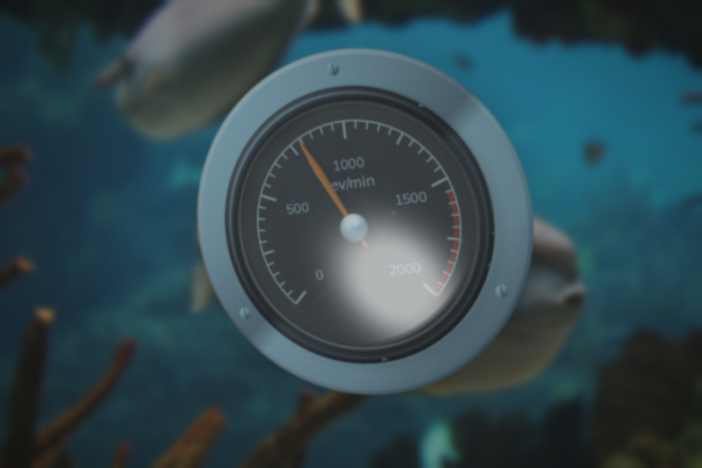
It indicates 800; rpm
